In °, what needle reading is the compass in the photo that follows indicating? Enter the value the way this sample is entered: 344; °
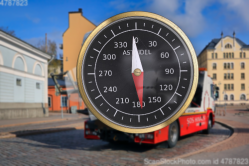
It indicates 175; °
